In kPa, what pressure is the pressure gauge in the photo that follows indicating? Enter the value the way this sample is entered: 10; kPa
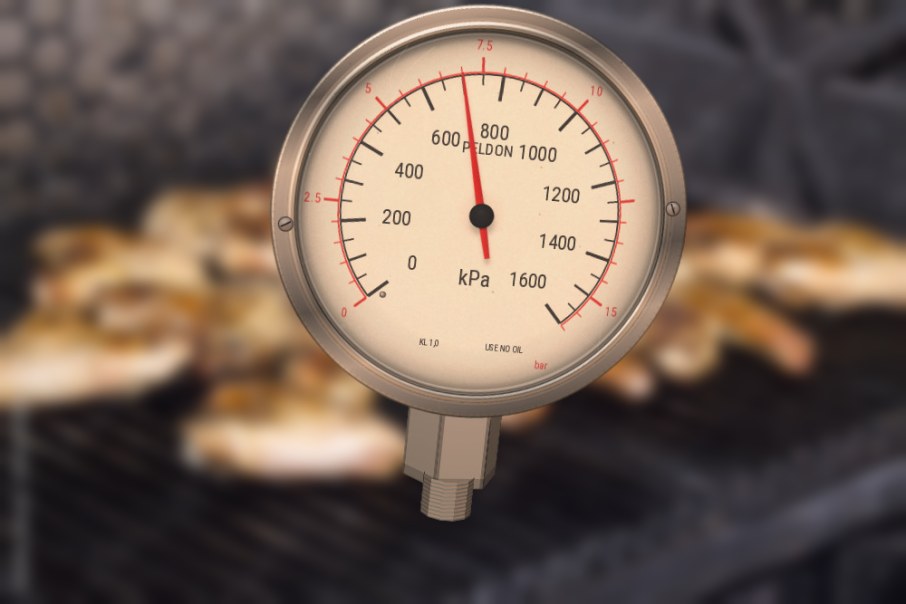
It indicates 700; kPa
